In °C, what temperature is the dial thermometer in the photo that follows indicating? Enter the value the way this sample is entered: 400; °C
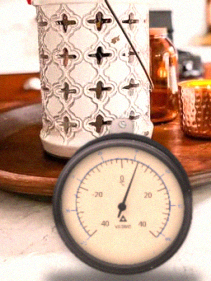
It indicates 6; °C
